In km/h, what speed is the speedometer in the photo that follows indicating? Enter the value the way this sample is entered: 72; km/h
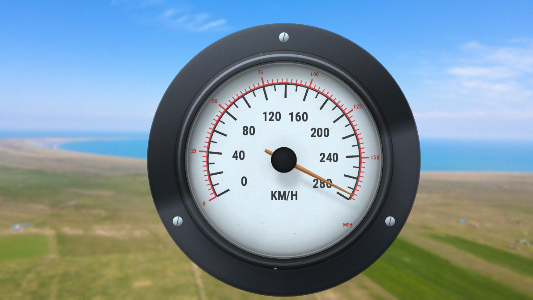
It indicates 275; km/h
